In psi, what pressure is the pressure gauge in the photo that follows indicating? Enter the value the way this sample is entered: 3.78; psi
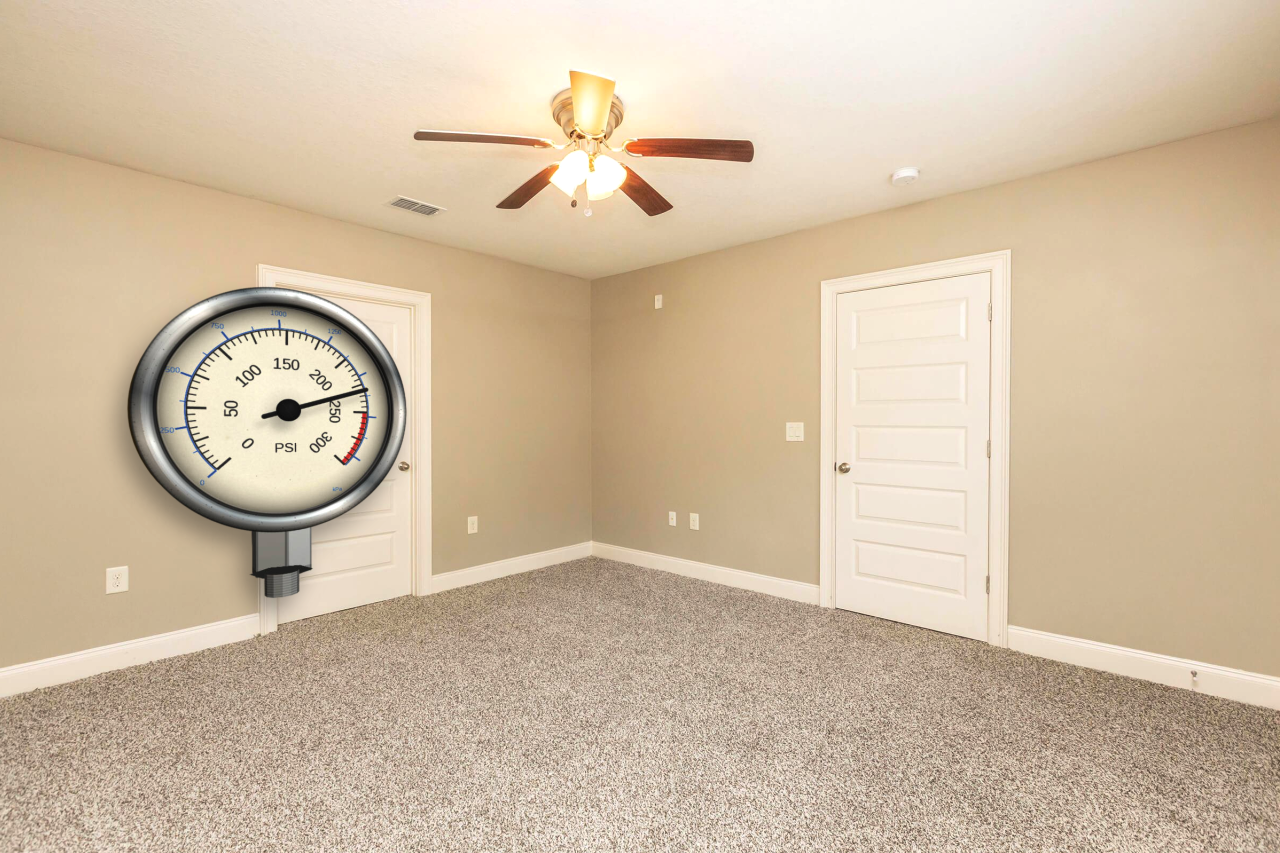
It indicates 230; psi
